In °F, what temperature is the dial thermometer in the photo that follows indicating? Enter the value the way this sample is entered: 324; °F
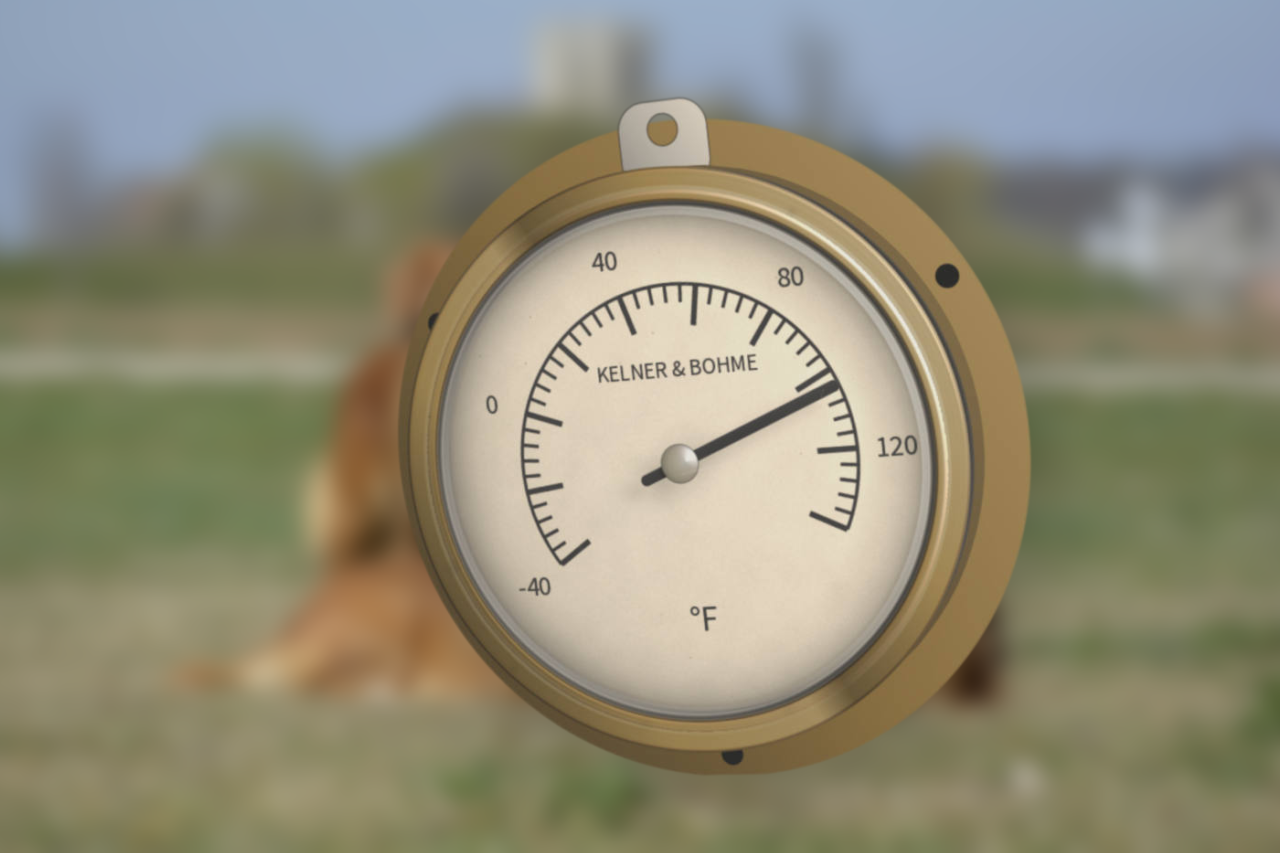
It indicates 104; °F
